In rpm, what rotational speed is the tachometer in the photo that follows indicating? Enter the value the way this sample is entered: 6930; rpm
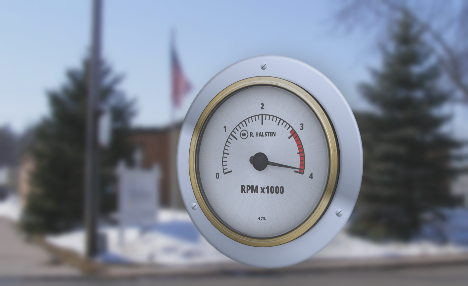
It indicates 3900; rpm
